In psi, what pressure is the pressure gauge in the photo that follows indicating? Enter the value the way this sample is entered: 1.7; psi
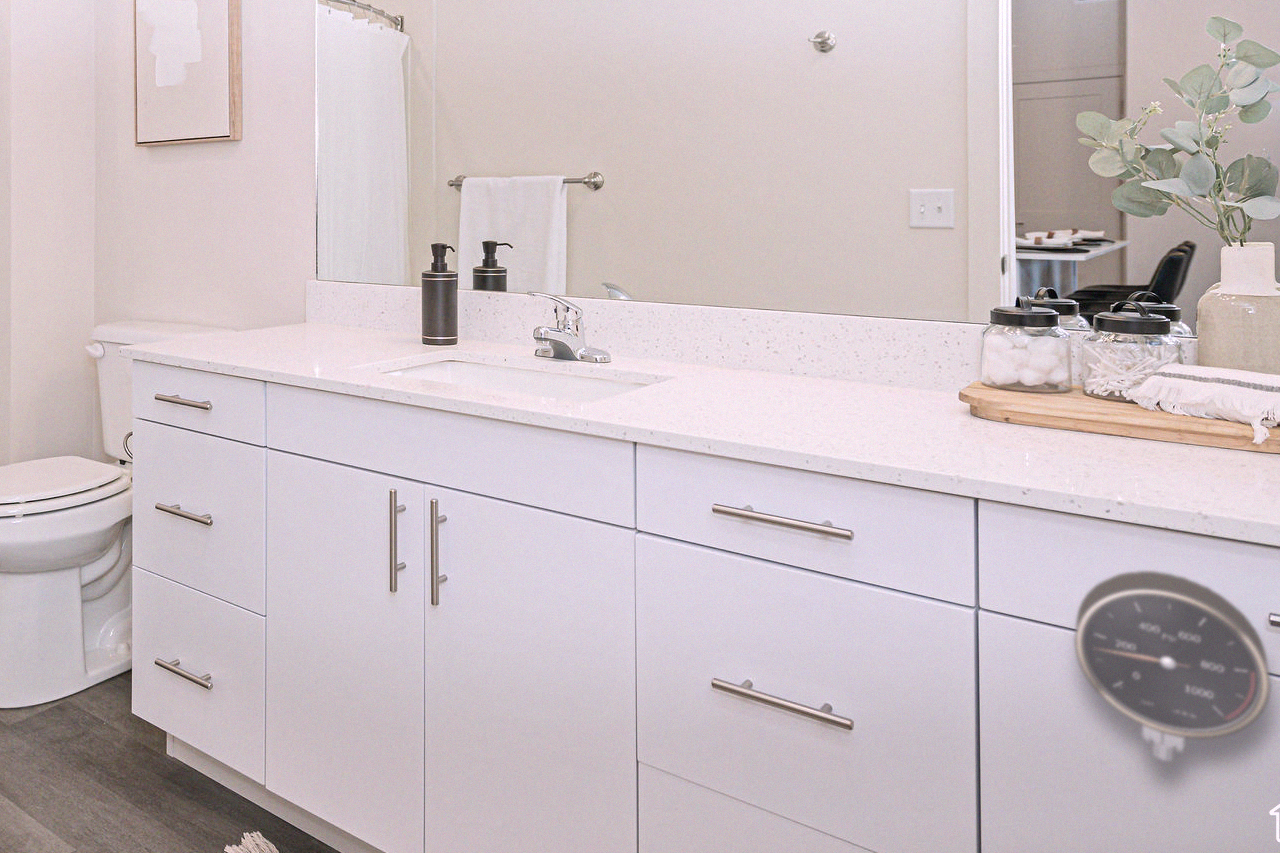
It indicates 150; psi
